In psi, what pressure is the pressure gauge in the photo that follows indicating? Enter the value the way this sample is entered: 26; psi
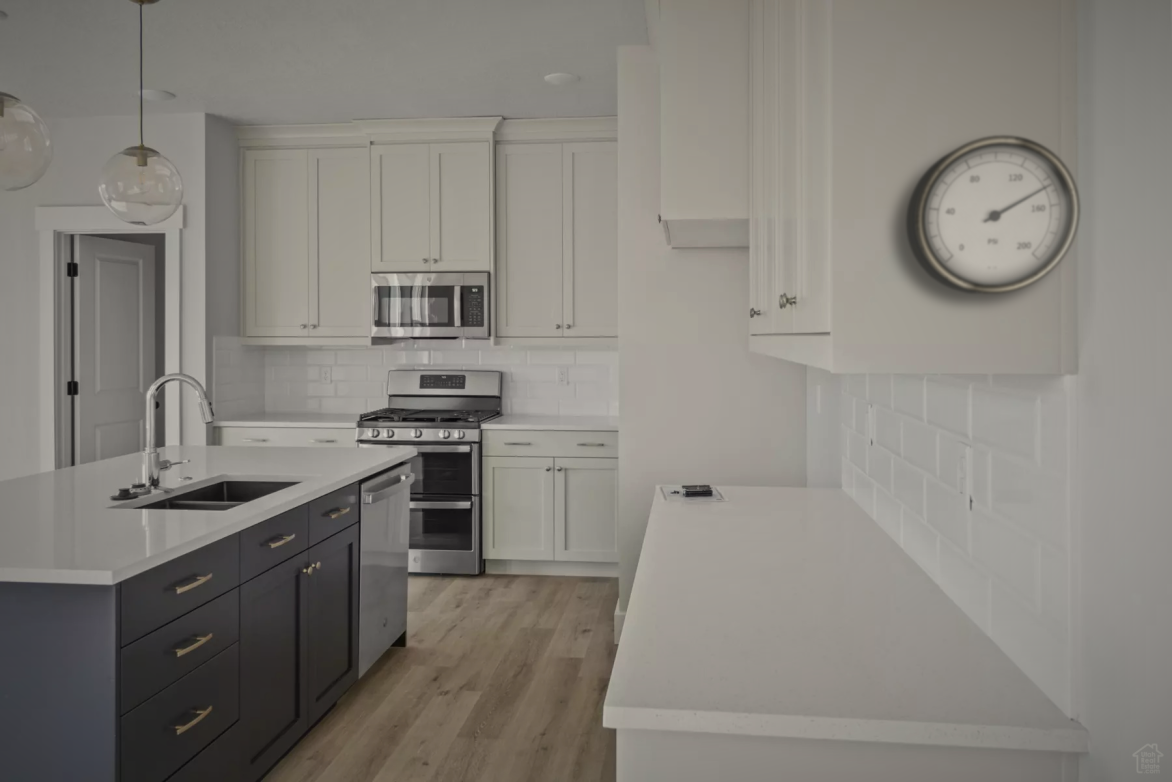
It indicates 145; psi
